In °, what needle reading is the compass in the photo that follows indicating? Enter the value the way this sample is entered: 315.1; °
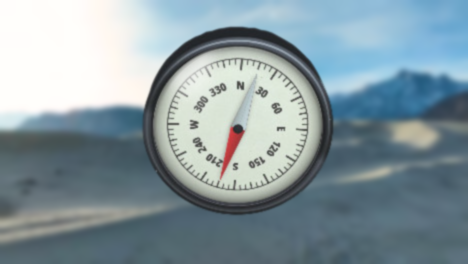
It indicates 195; °
